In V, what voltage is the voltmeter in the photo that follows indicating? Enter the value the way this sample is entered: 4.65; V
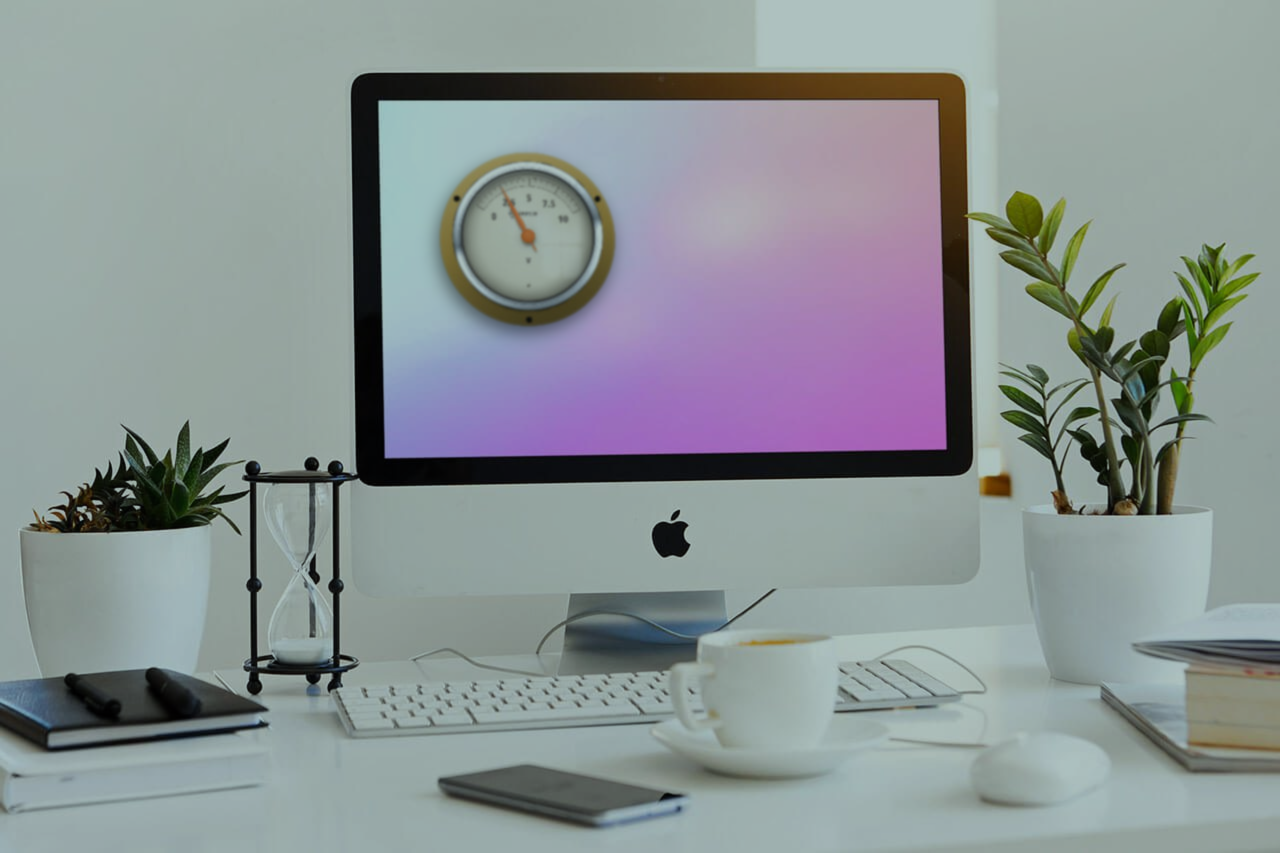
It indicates 2.5; V
